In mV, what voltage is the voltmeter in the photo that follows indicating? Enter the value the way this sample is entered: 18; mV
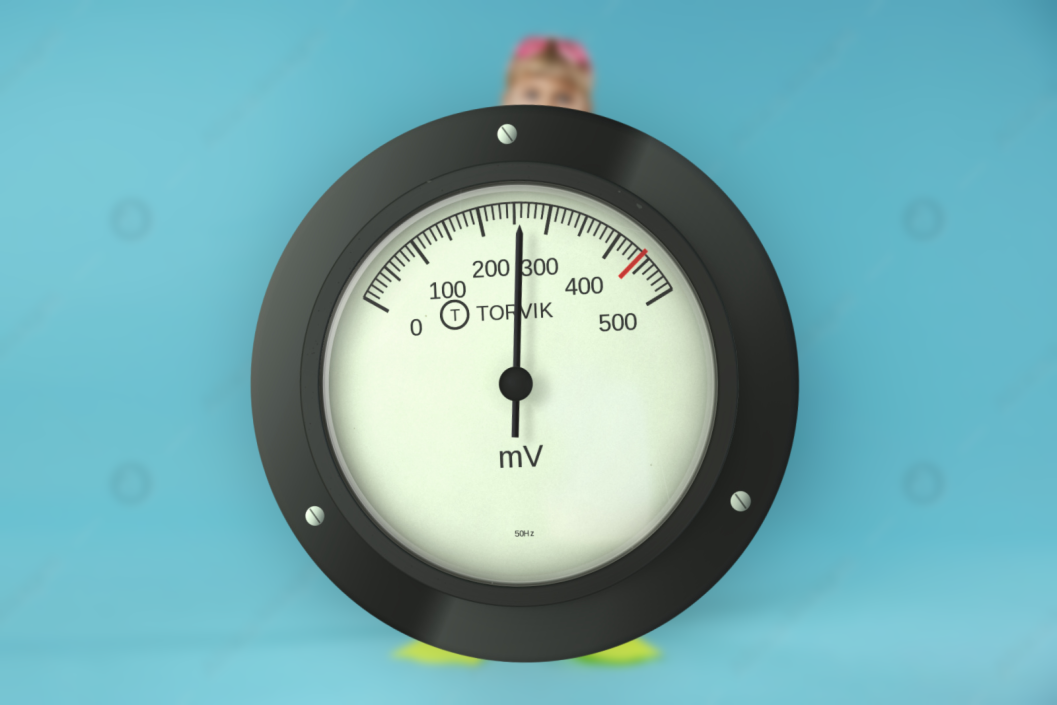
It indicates 260; mV
